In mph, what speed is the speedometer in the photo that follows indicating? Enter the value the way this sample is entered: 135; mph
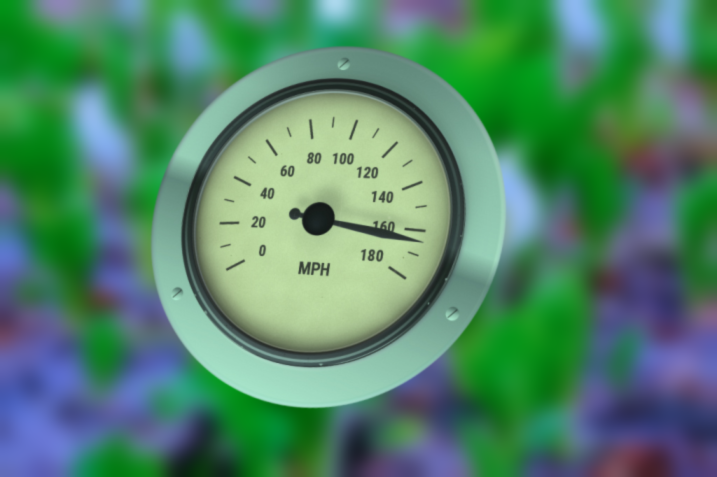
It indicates 165; mph
